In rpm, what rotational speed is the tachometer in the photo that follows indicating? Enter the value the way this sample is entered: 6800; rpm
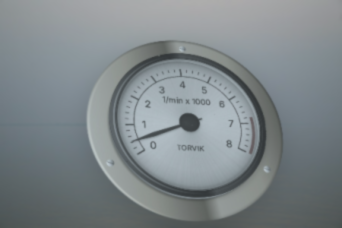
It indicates 400; rpm
